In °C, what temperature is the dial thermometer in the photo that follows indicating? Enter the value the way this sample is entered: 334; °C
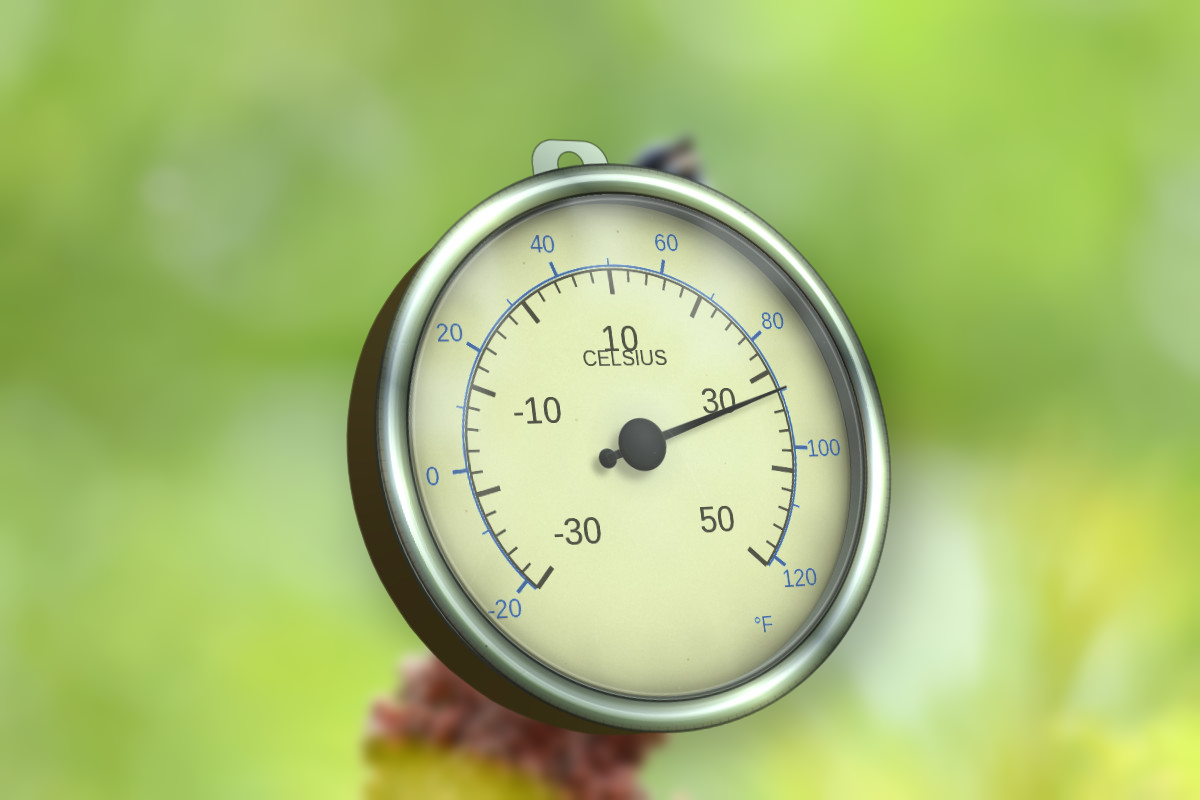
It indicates 32; °C
